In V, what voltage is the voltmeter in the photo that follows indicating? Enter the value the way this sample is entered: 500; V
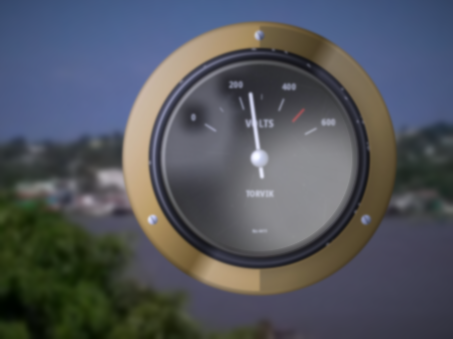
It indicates 250; V
